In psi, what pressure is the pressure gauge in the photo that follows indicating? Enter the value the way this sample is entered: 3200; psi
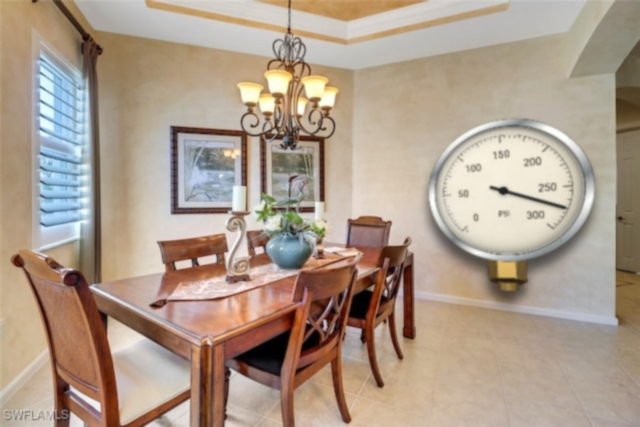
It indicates 275; psi
